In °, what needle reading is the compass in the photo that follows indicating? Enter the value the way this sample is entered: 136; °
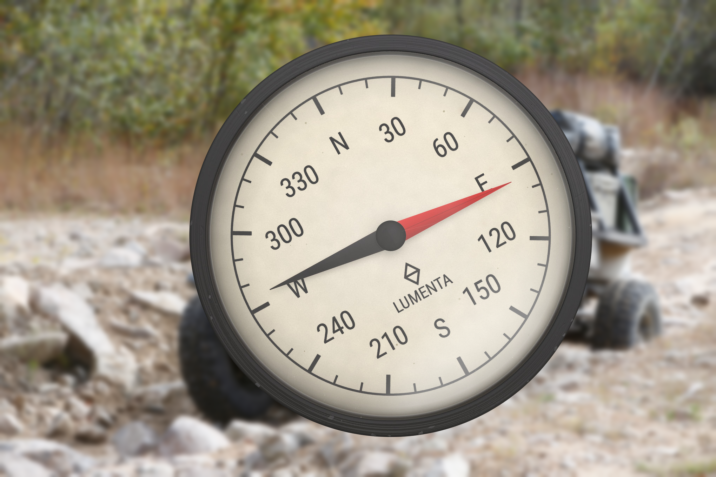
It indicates 95; °
